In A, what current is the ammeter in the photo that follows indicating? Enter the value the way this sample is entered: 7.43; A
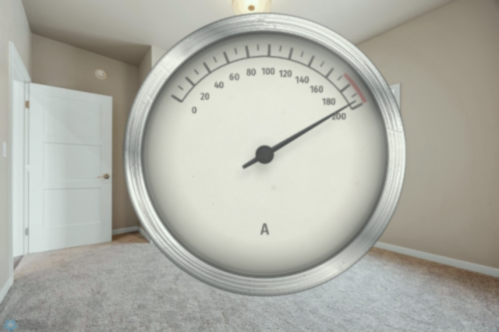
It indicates 195; A
